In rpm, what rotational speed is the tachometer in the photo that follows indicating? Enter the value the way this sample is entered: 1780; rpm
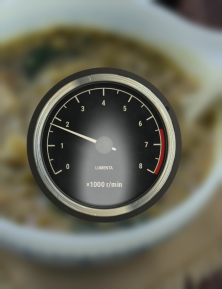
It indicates 1750; rpm
